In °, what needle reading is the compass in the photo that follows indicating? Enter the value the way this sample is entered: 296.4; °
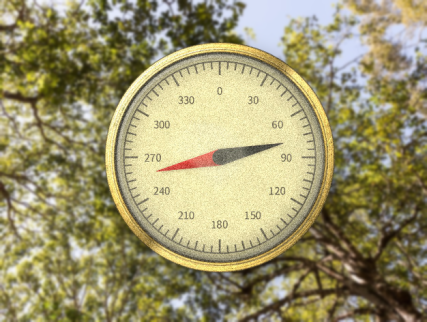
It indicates 257.5; °
